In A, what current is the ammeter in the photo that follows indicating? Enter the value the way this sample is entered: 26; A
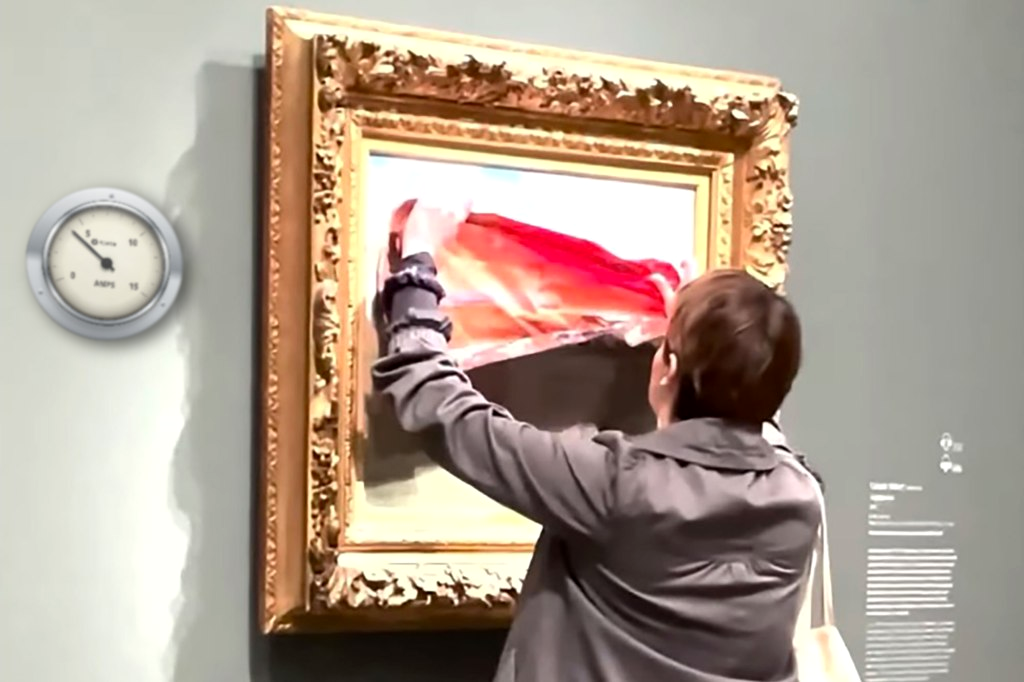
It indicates 4; A
